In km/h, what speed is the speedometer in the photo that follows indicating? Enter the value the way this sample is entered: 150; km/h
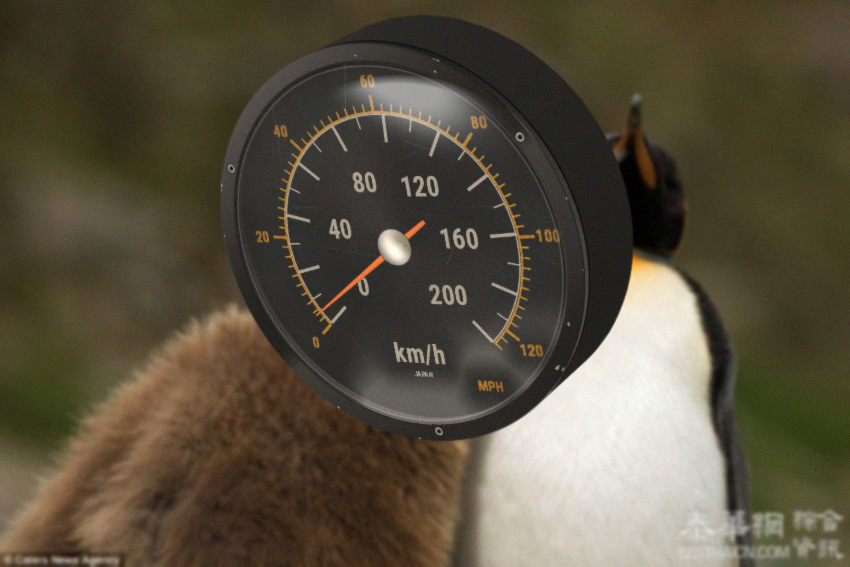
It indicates 5; km/h
